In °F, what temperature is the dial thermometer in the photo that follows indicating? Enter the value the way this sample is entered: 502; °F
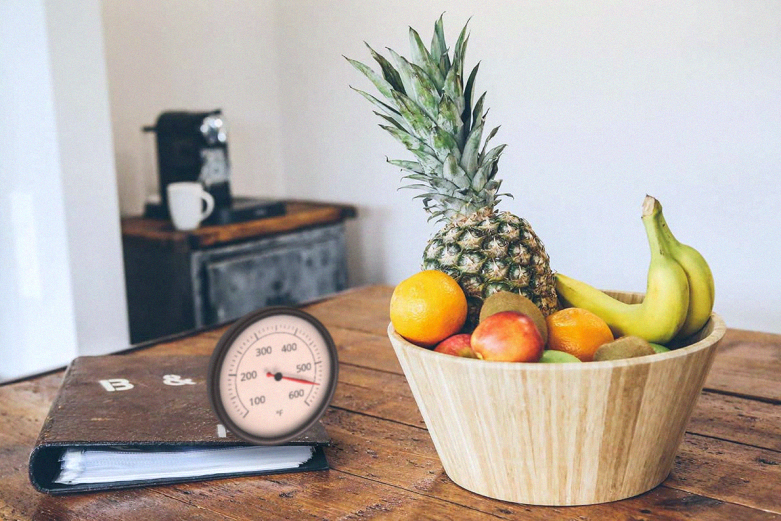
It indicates 550; °F
